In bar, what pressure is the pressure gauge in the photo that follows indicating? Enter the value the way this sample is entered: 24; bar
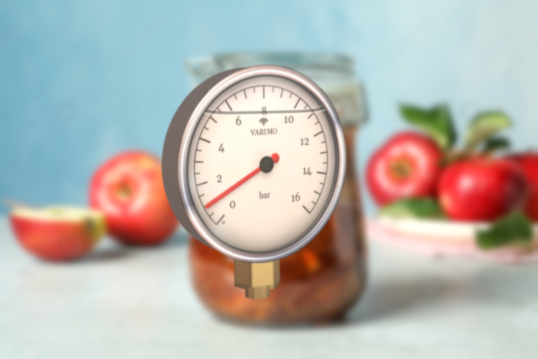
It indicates 1; bar
